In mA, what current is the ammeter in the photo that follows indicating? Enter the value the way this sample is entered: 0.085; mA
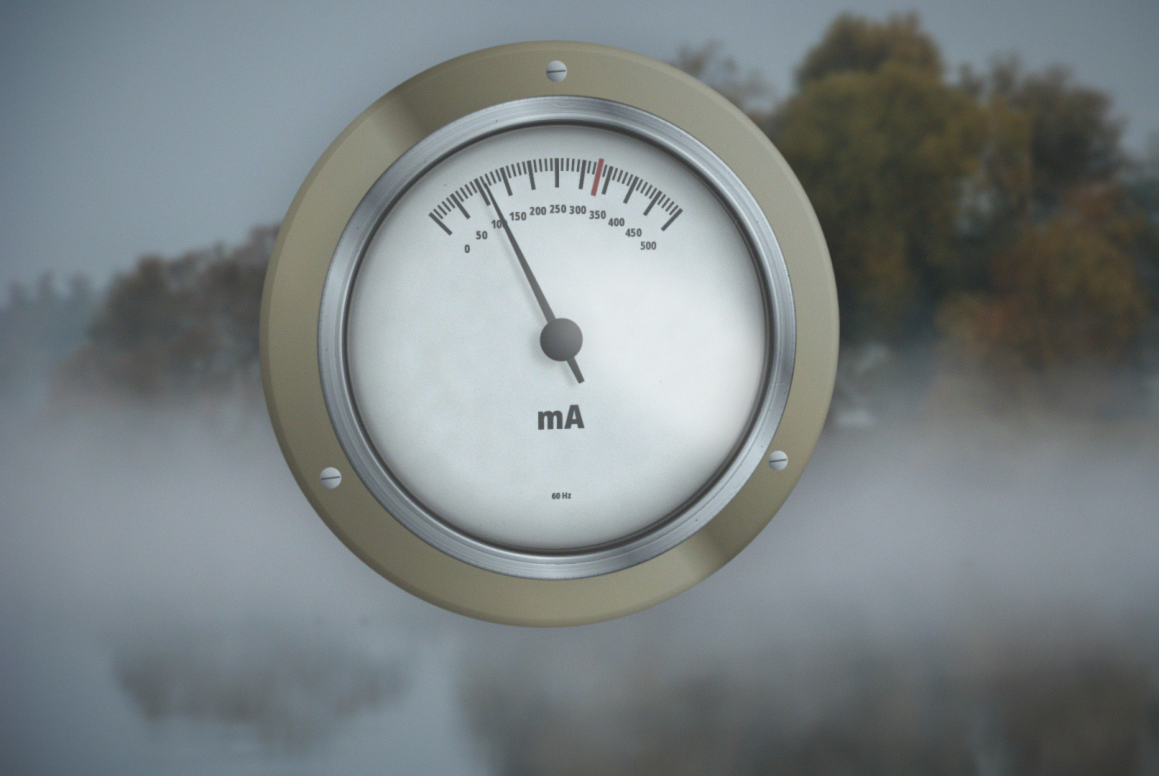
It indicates 110; mA
